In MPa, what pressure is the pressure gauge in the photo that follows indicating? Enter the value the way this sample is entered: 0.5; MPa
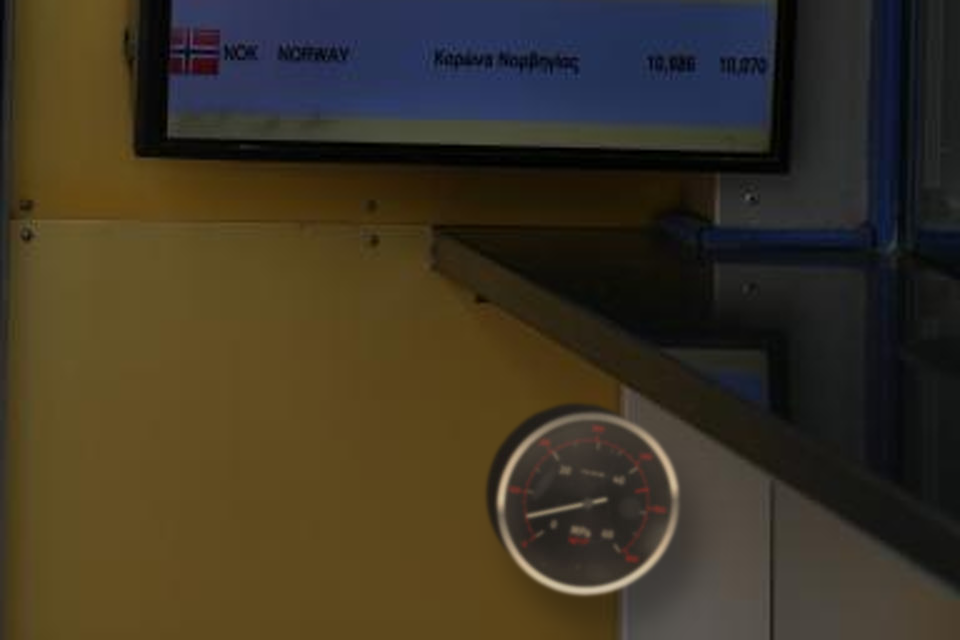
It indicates 5; MPa
